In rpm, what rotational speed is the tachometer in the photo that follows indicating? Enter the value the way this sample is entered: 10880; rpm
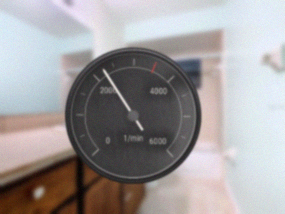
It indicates 2250; rpm
